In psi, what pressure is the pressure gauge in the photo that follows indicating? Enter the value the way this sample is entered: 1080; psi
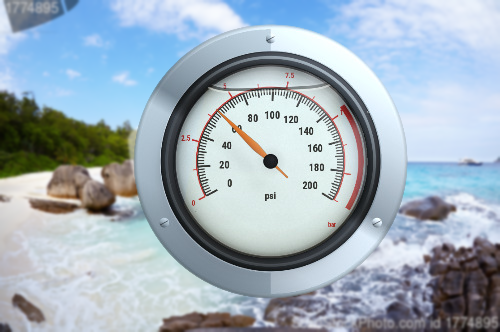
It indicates 60; psi
